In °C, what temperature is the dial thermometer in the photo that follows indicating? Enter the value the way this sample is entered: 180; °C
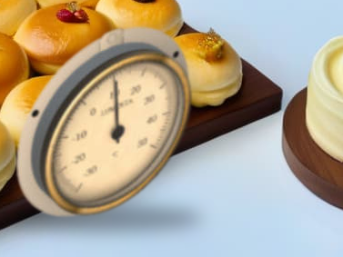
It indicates 10; °C
